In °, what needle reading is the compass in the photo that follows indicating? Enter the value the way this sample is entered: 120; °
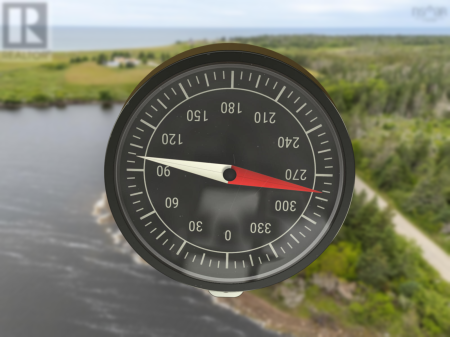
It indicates 280; °
